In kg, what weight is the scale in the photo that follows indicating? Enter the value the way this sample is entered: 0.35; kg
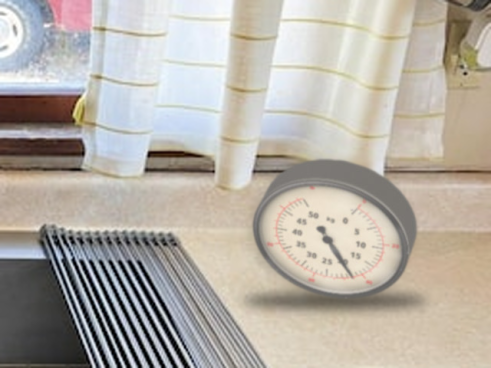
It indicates 20; kg
